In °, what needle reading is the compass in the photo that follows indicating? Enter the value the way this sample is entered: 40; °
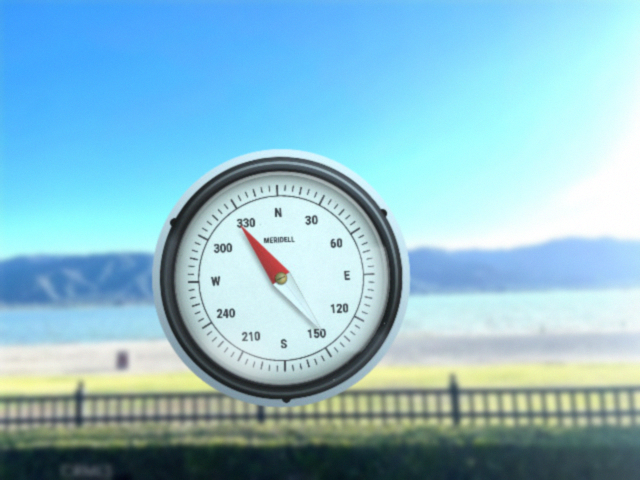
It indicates 325; °
